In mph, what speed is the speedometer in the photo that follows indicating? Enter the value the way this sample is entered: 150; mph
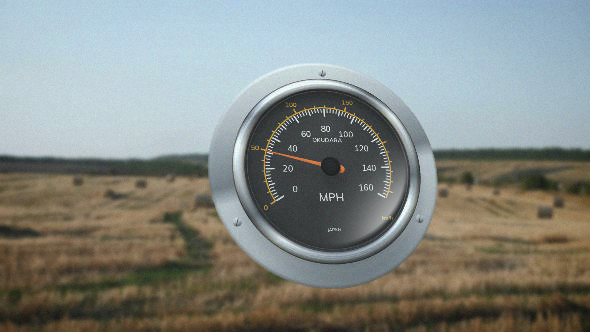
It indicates 30; mph
